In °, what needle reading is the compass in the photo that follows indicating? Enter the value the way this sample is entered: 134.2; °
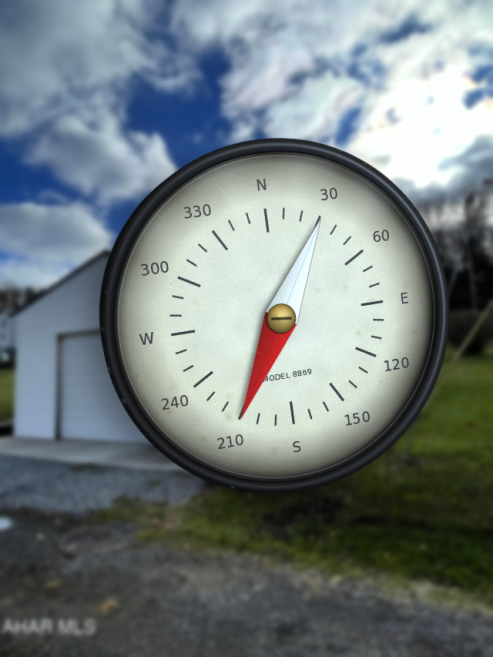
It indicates 210; °
